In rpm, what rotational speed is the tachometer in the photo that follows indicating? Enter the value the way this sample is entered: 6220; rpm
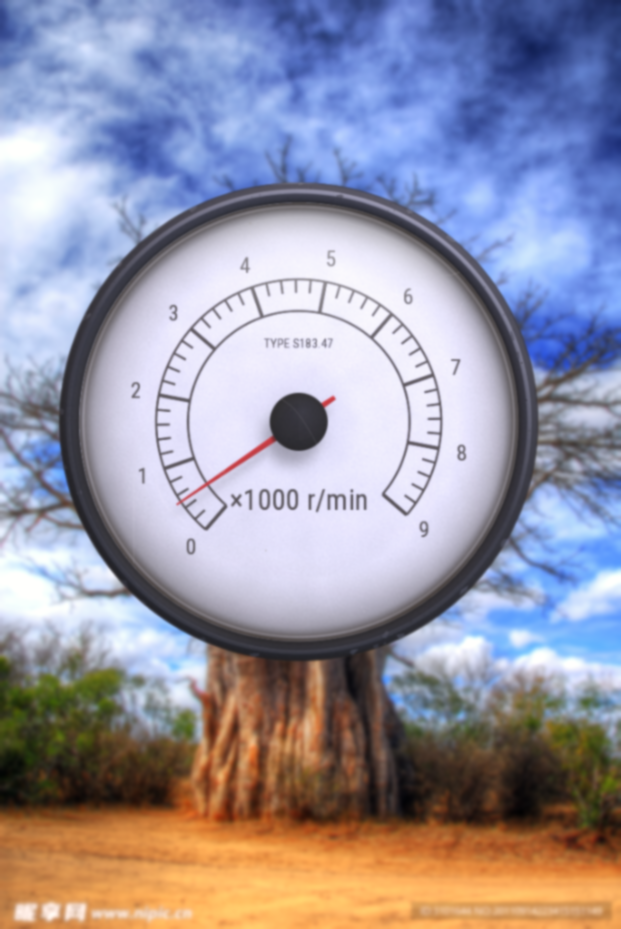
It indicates 500; rpm
